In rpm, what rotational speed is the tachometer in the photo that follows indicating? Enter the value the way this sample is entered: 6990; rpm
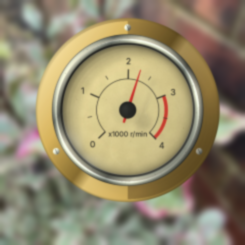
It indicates 2250; rpm
